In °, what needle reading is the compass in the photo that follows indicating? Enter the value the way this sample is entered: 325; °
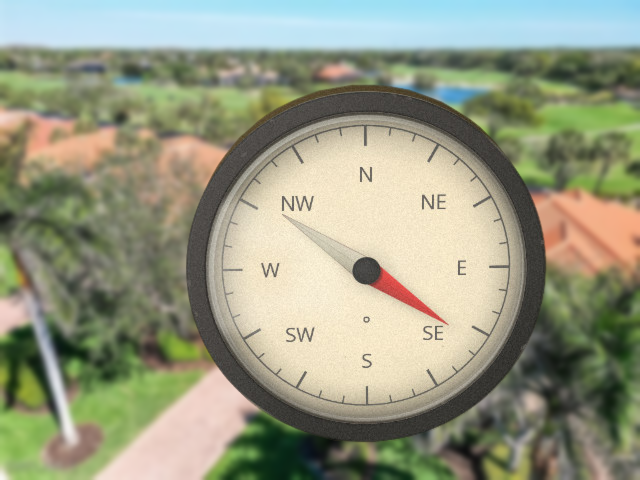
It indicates 125; °
